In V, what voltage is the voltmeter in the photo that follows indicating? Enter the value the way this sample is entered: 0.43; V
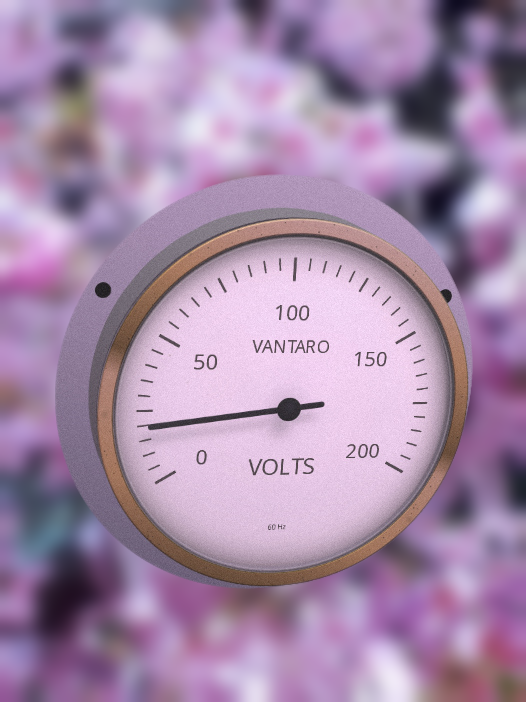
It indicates 20; V
